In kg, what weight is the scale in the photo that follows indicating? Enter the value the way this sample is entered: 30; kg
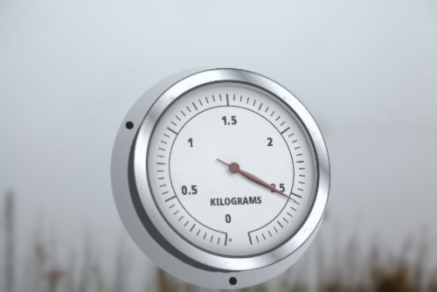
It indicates 2.55; kg
